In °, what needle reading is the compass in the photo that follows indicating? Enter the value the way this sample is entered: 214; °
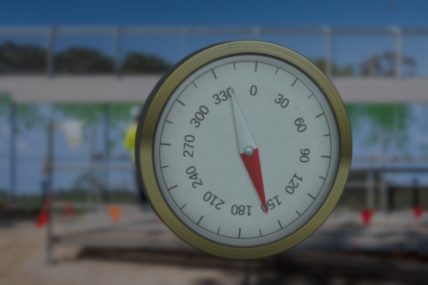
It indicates 157.5; °
